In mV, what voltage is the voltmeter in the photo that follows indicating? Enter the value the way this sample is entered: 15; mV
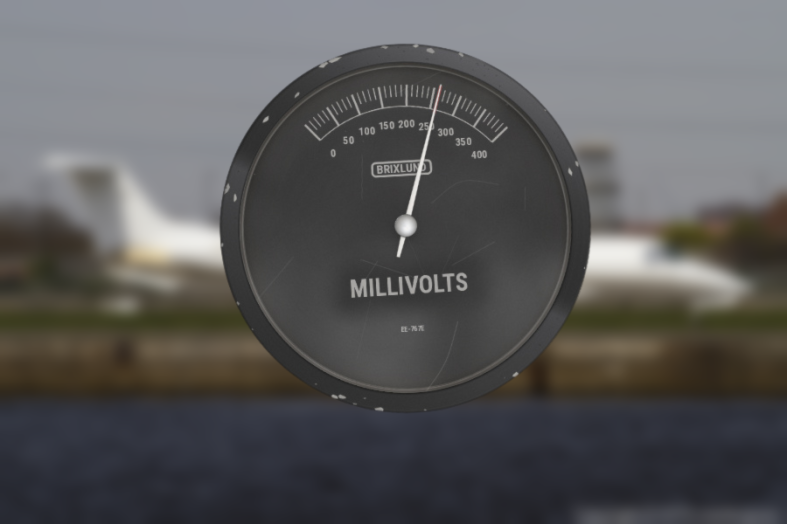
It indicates 260; mV
